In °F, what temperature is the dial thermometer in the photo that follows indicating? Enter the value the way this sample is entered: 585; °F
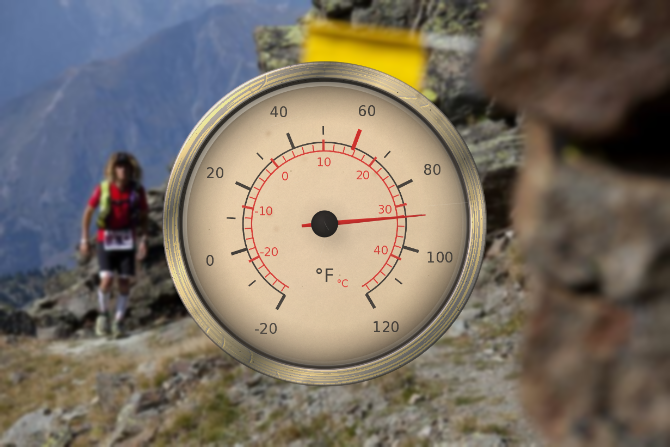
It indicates 90; °F
